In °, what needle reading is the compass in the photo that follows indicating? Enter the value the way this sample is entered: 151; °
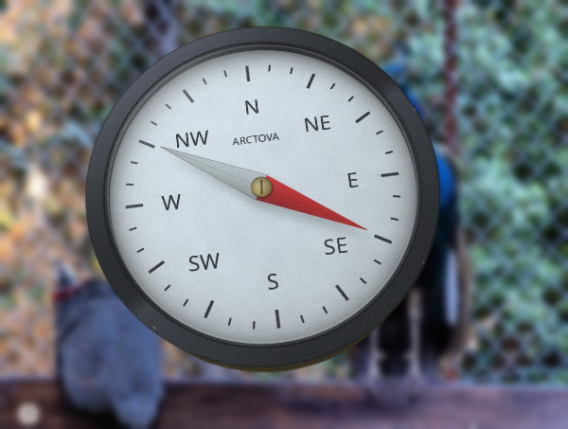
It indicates 120; °
